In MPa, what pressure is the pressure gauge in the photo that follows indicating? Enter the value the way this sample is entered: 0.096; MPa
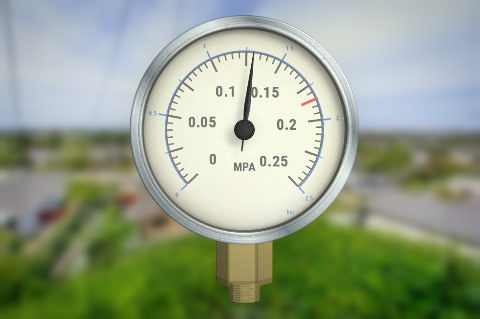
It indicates 0.13; MPa
